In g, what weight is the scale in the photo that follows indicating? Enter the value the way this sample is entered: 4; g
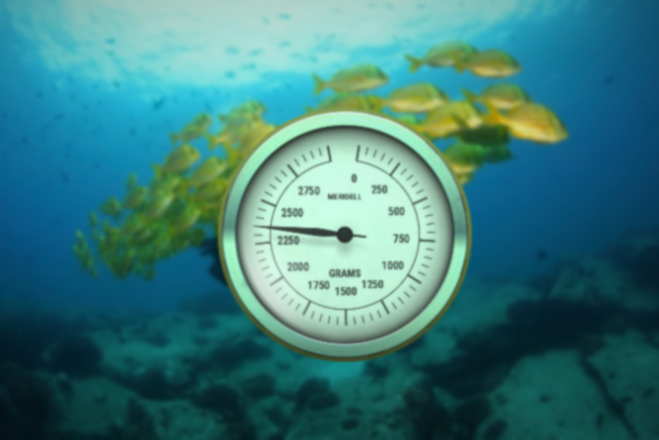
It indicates 2350; g
